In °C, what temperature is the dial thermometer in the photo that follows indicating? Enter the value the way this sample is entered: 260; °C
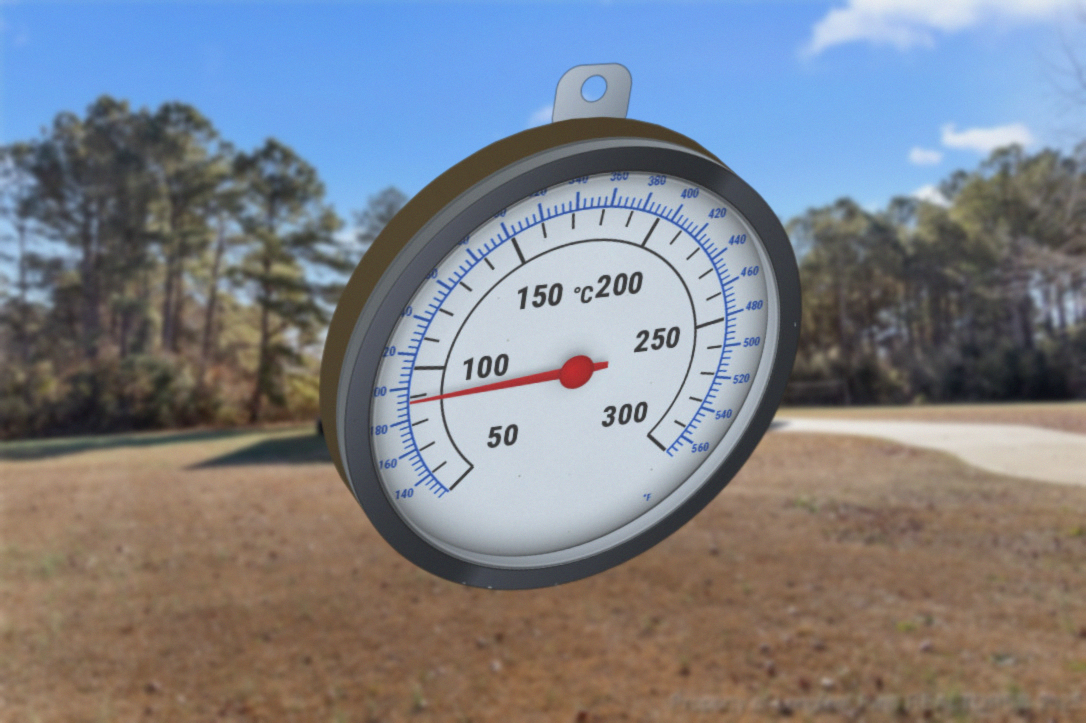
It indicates 90; °C
